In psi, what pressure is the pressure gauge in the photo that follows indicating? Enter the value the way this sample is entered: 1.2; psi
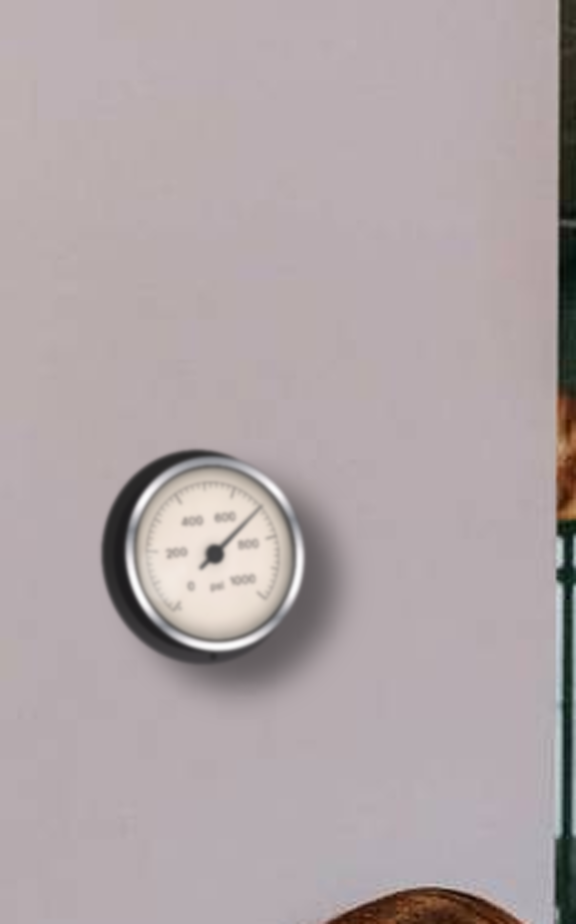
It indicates 700; psi
